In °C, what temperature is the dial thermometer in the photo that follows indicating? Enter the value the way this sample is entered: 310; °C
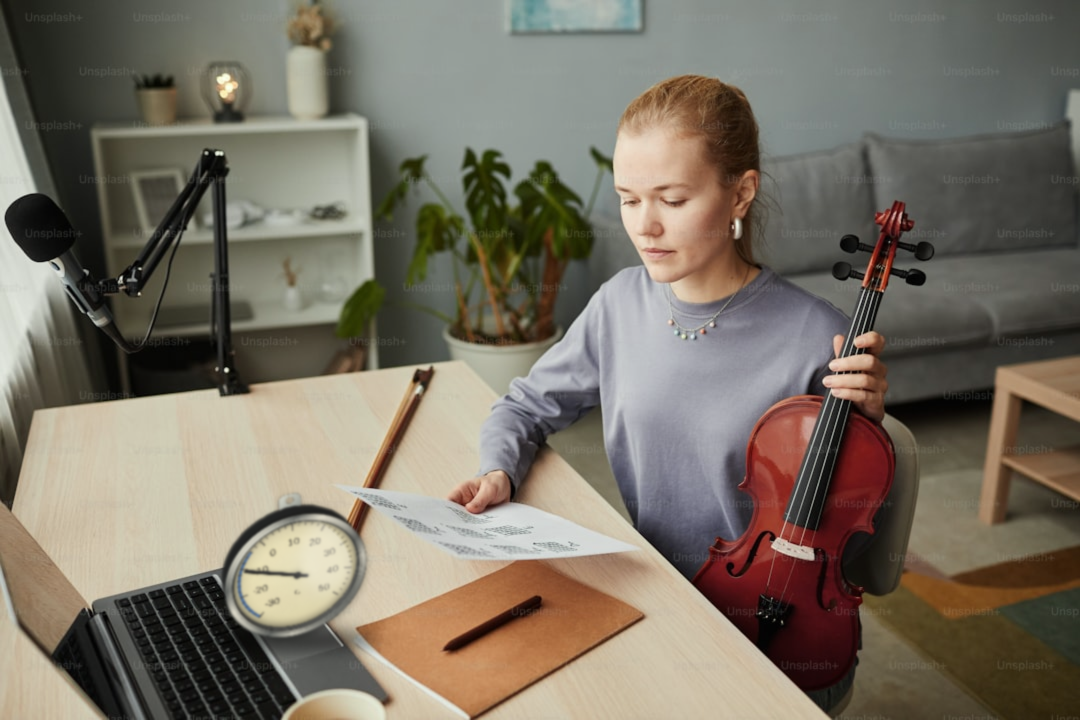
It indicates -10; °C
